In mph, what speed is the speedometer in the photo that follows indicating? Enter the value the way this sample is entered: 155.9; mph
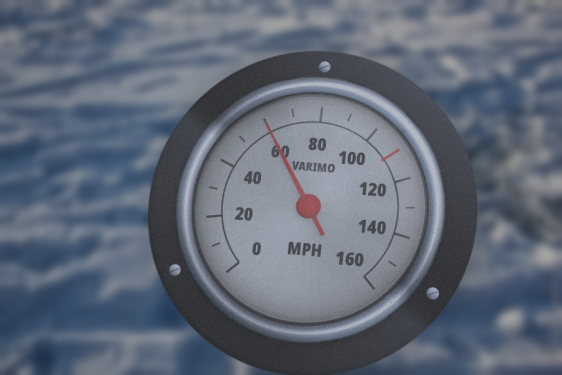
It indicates 60; mph
